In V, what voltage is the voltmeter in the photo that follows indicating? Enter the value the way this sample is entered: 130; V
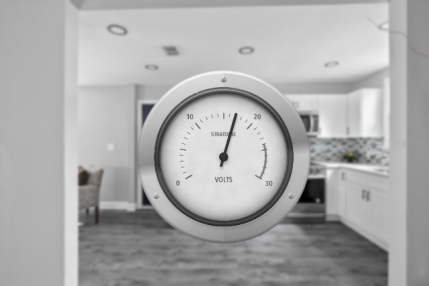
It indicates 17; V
